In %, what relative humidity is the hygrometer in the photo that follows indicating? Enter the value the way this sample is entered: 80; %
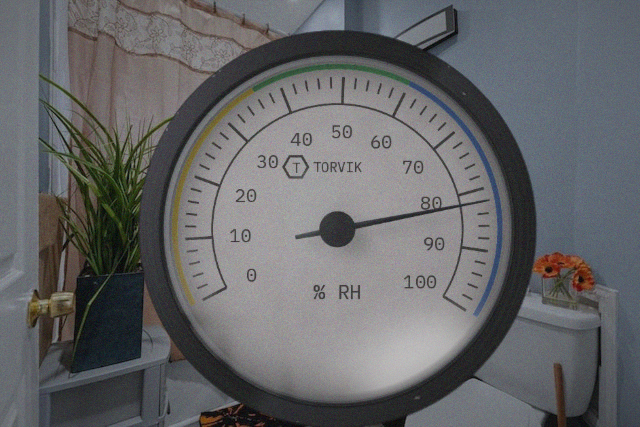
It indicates 82; %
